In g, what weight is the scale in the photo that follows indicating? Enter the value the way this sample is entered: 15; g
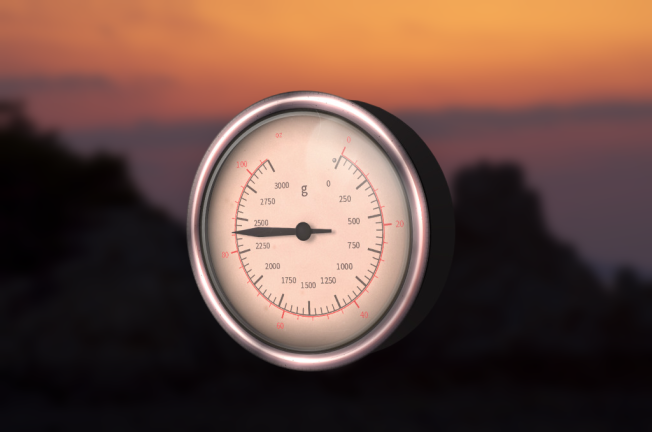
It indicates 2400; g
